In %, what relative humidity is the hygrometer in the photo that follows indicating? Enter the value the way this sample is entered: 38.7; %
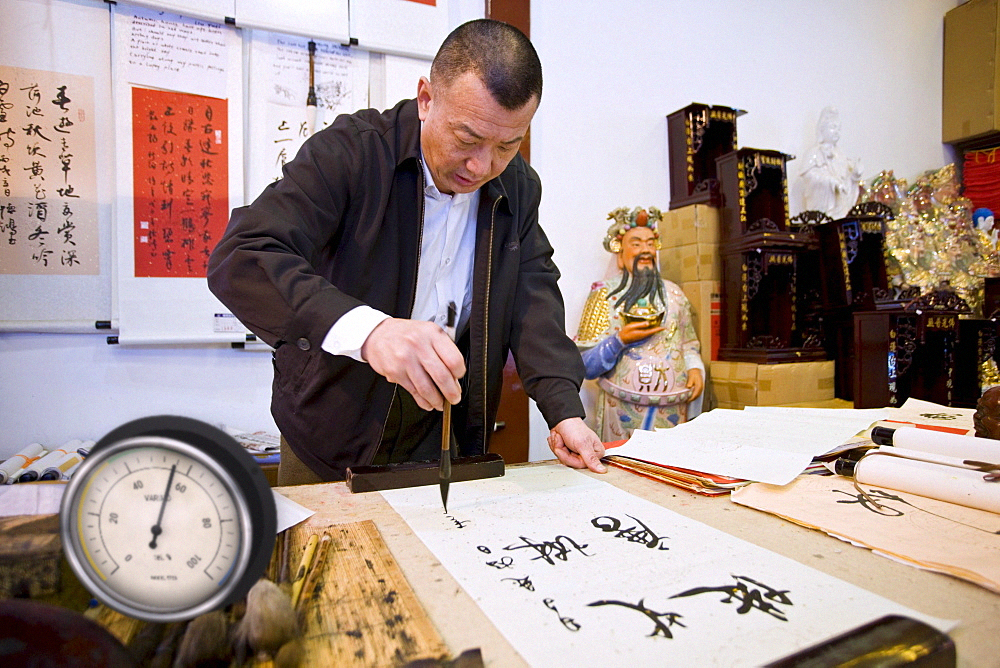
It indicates 56; %
